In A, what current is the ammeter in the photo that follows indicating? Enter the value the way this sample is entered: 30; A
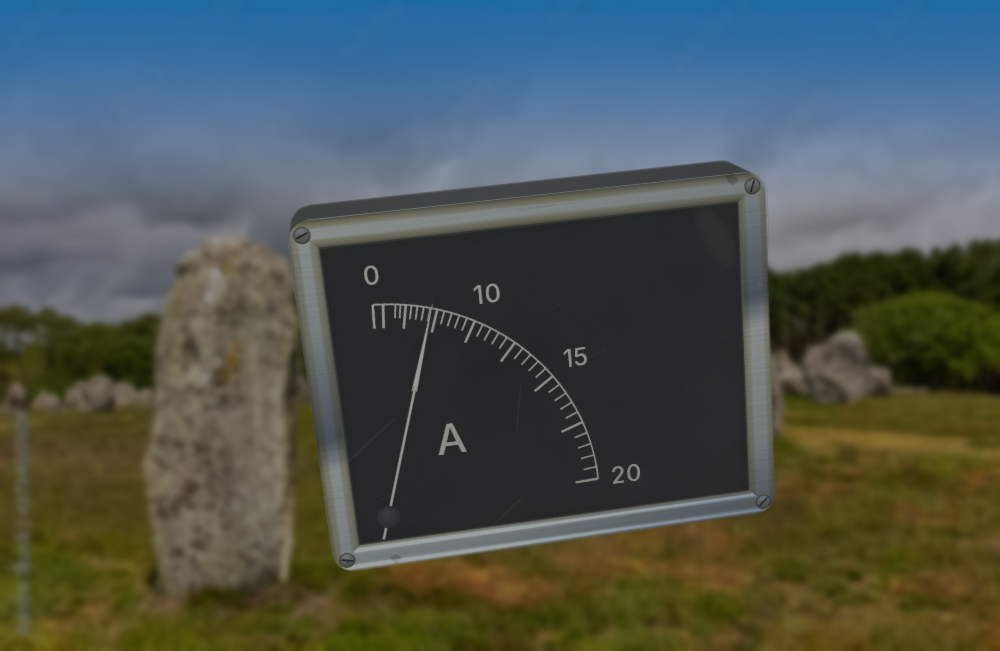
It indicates 7; A
